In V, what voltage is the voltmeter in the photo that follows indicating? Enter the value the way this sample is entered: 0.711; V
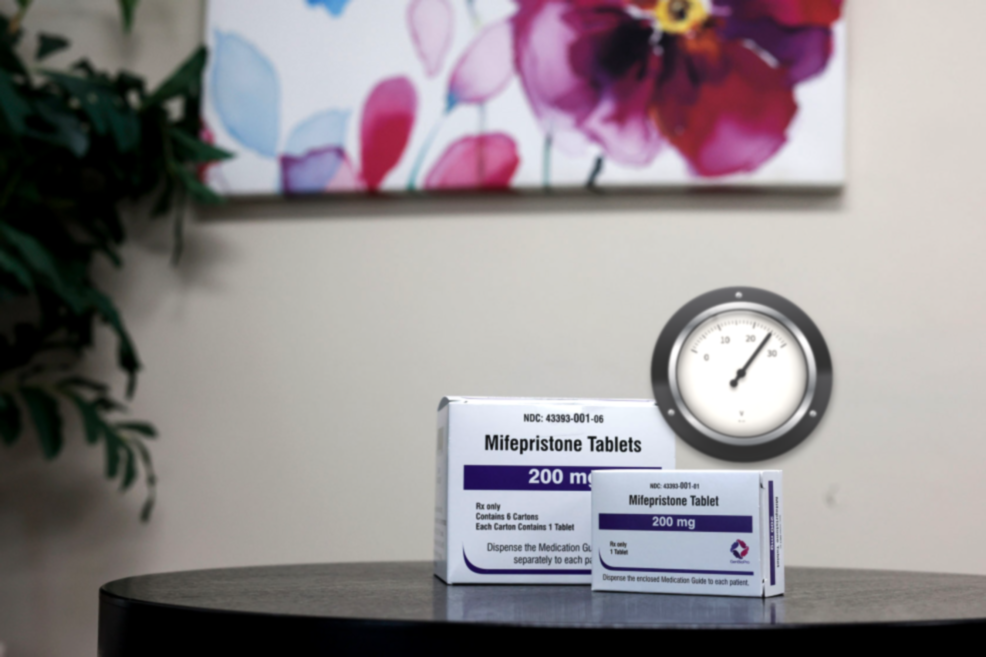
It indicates 25; V
